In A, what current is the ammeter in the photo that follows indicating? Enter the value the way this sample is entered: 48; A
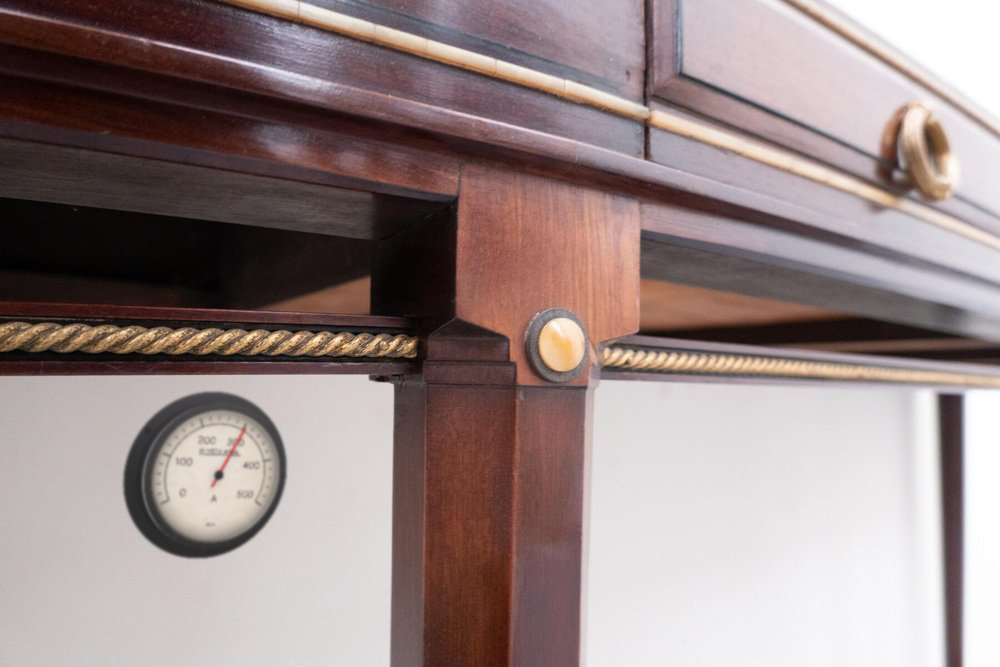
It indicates 300; A
